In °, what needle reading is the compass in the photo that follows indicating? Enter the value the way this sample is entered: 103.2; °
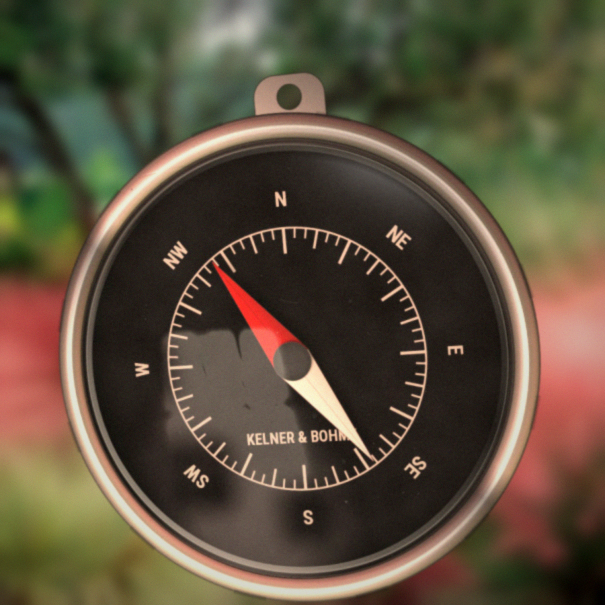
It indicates 325; °
